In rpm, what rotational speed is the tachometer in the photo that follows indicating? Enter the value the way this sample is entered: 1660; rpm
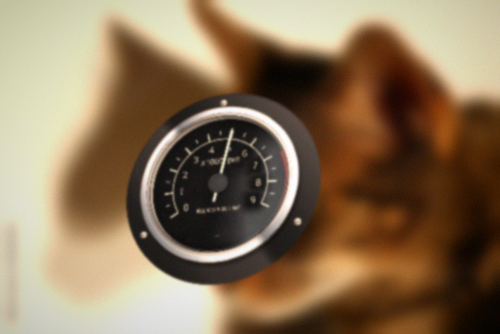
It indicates 5000; rpm
